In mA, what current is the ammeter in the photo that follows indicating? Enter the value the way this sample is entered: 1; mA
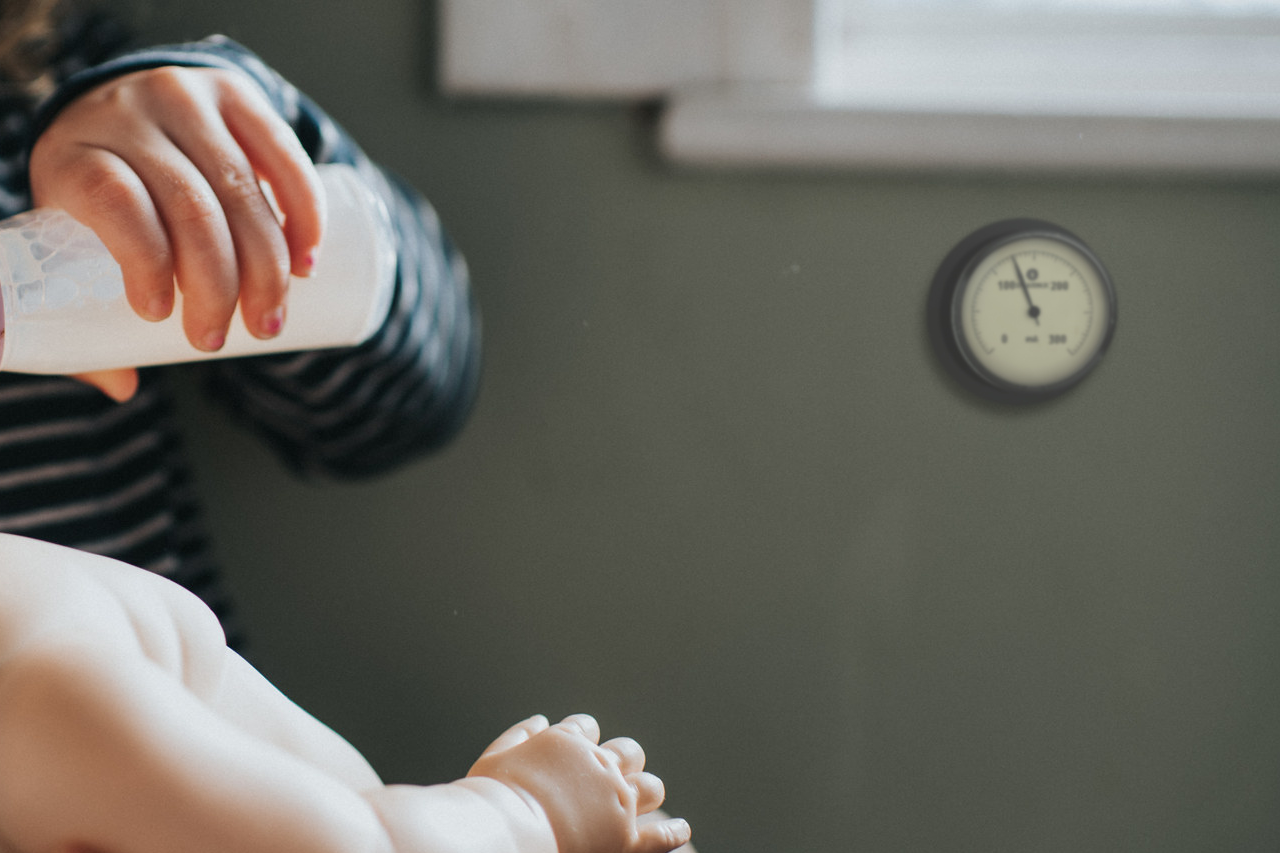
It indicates 125; mA
